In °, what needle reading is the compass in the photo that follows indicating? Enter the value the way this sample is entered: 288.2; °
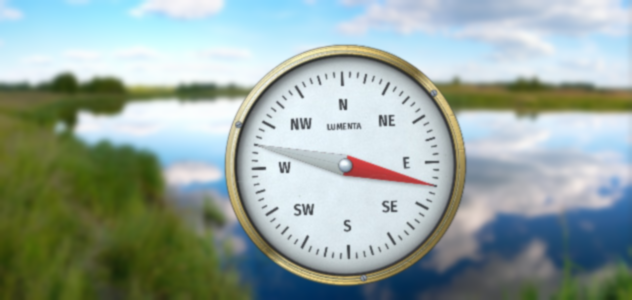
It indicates 105; °
